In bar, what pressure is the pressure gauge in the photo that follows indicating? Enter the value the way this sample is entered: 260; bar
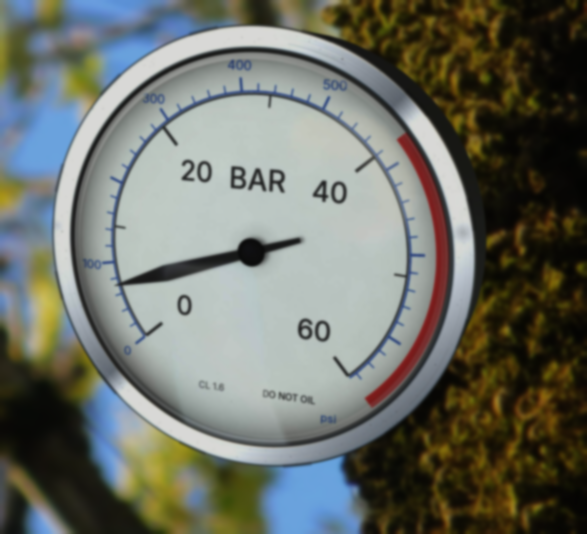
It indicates 5; bar
